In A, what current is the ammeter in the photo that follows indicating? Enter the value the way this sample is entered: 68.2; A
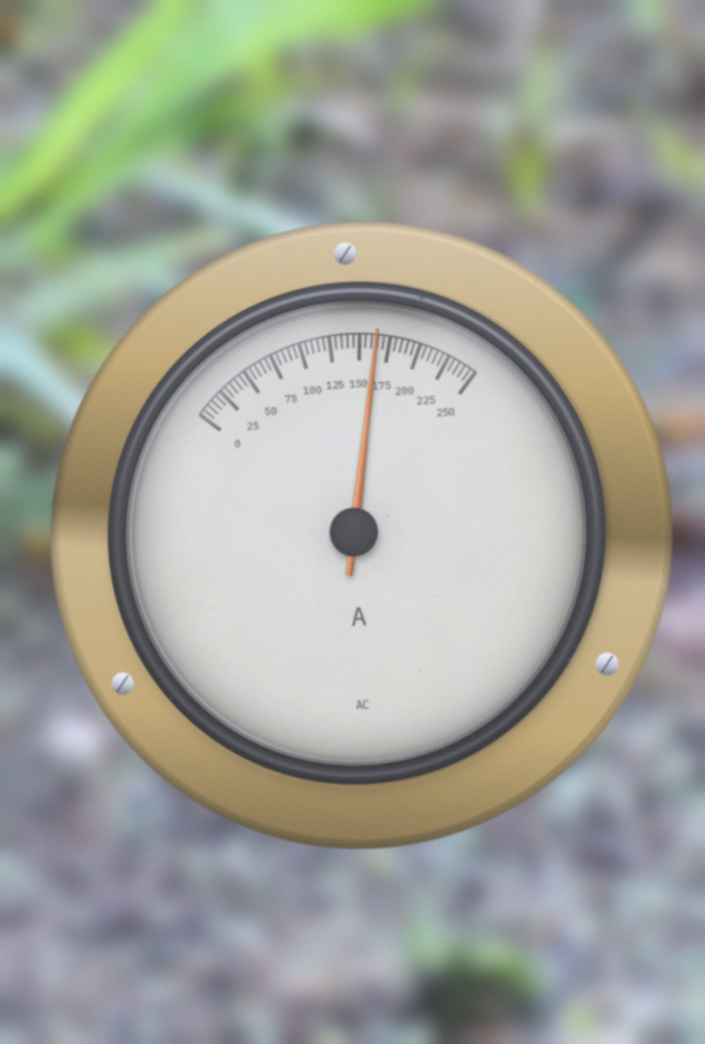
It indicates 165; A
